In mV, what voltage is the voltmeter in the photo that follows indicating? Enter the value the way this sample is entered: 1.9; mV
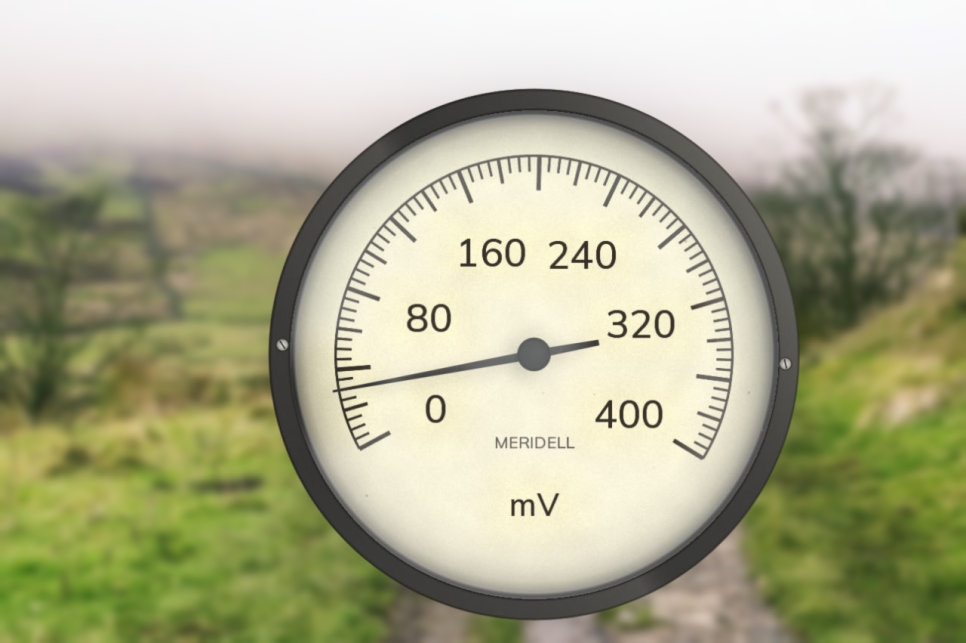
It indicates 30; mV
